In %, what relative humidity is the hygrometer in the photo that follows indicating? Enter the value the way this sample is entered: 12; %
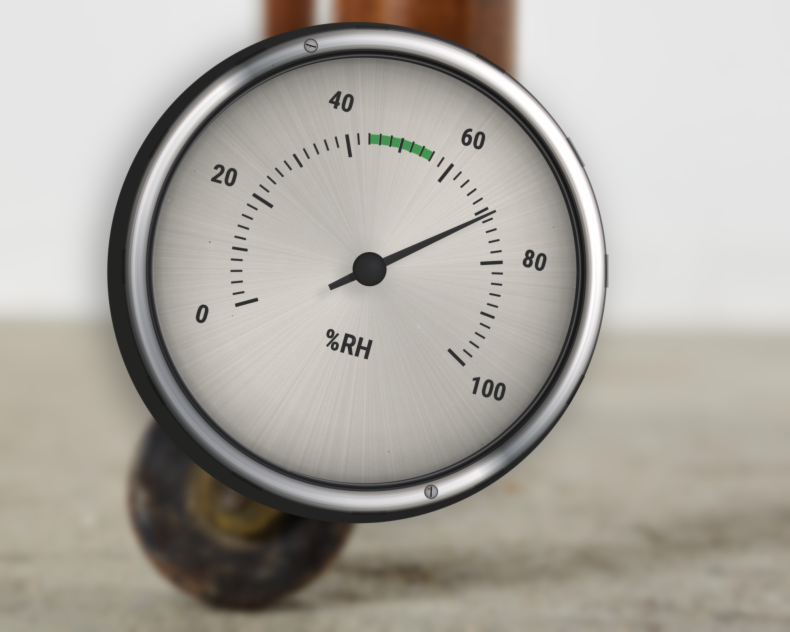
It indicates 71; %
